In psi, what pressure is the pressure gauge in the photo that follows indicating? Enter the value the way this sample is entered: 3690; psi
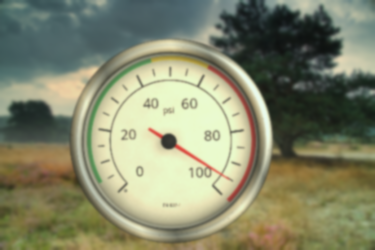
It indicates 95; psi
